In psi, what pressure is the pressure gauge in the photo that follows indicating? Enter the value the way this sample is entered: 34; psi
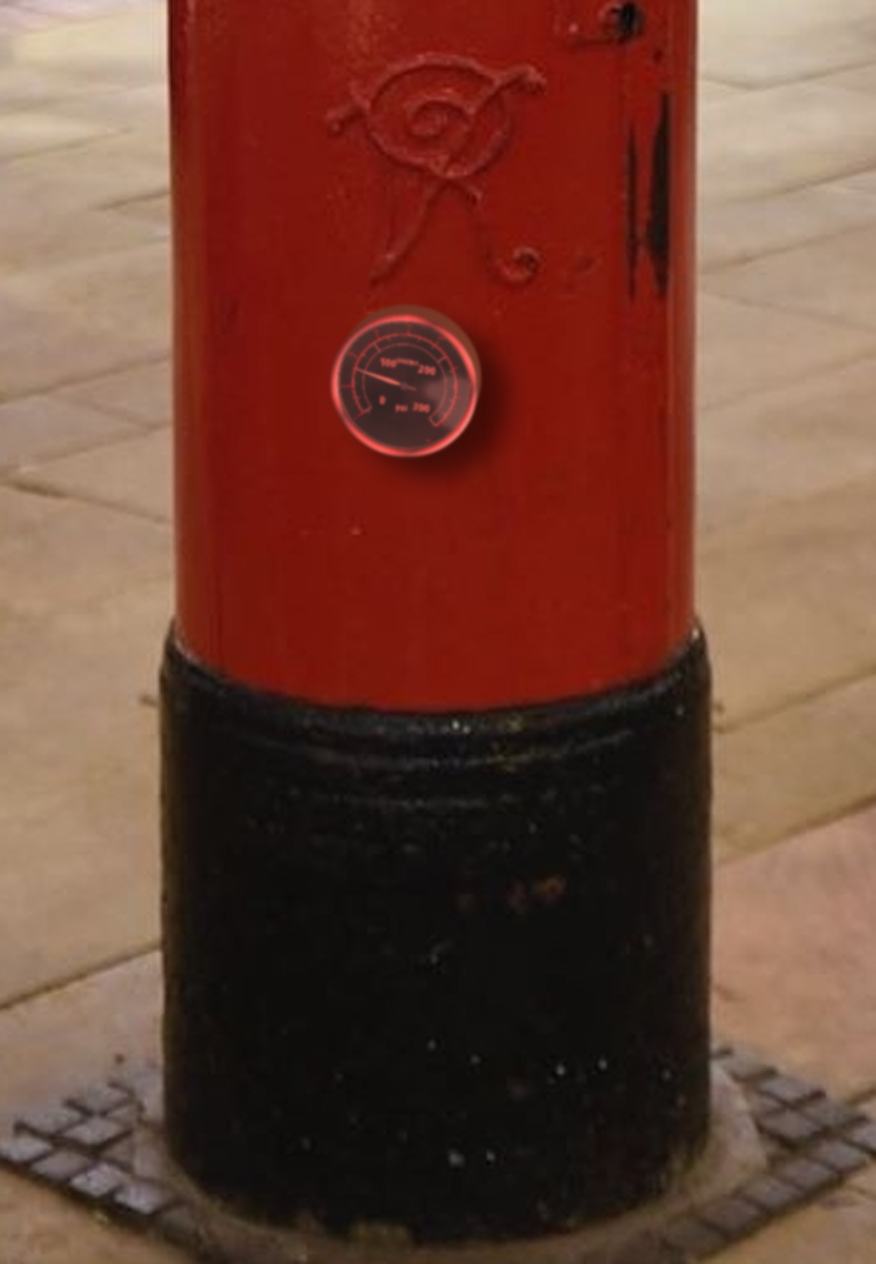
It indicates 60; psi
